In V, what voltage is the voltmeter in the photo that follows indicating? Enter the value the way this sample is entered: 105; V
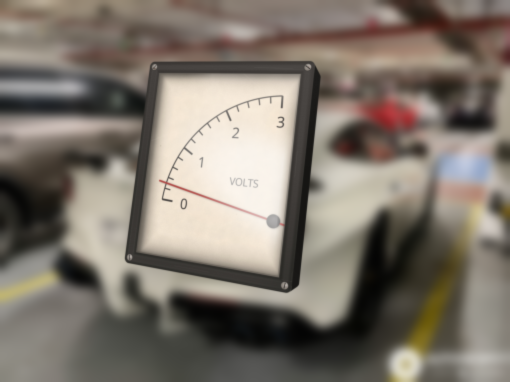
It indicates 0.3; V
